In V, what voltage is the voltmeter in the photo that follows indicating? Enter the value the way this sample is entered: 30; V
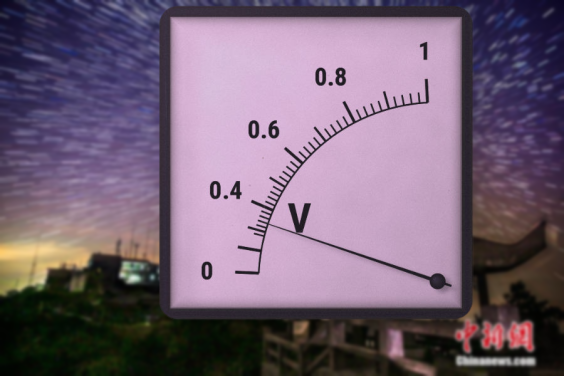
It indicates 0.34; V
